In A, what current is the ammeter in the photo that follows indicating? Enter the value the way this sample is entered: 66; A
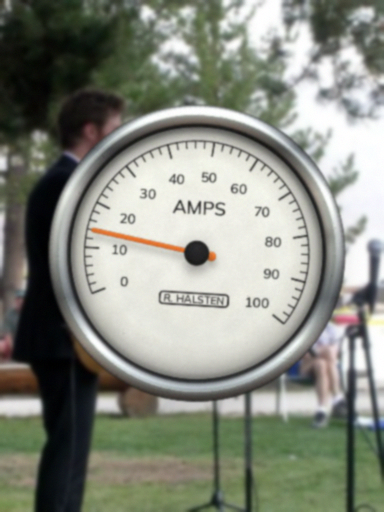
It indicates 14; A
